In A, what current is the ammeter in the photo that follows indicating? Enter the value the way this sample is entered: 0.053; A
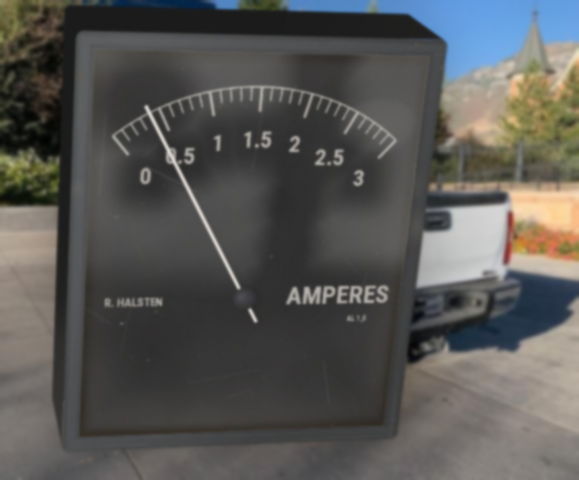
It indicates 0.4; A
